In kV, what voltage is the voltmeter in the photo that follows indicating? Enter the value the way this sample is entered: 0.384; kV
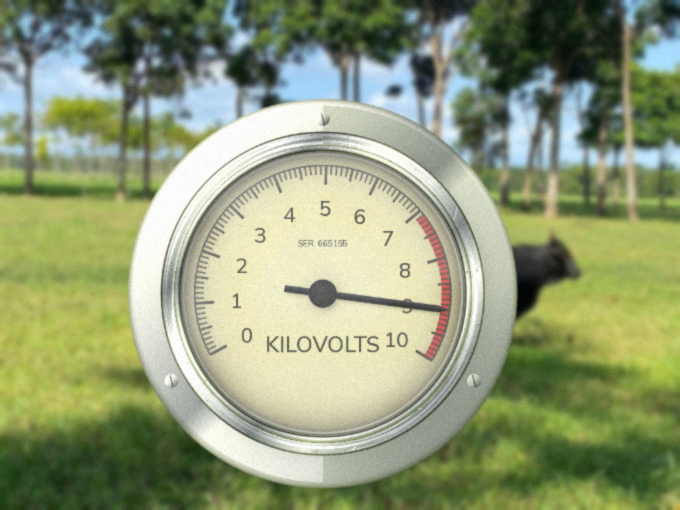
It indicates 9; kV
